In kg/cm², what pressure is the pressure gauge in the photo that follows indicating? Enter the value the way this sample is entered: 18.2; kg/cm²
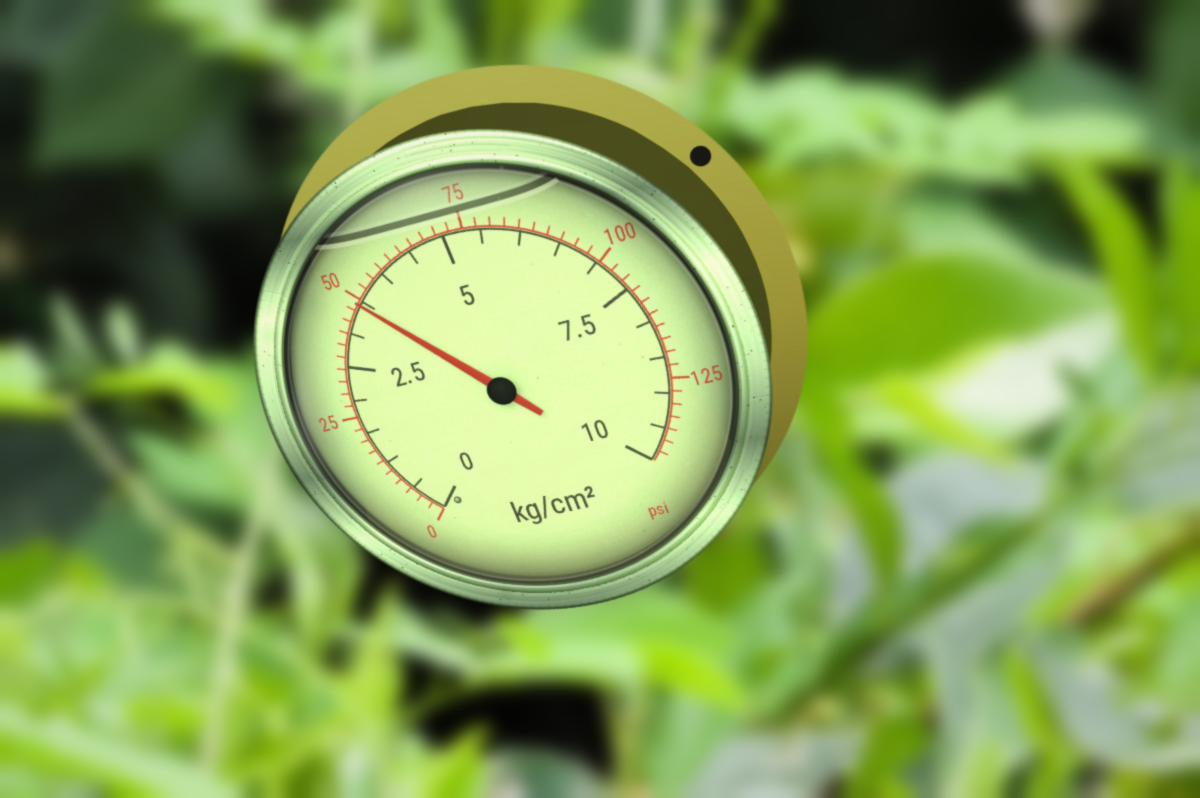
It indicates 3.5; kg/cm²
